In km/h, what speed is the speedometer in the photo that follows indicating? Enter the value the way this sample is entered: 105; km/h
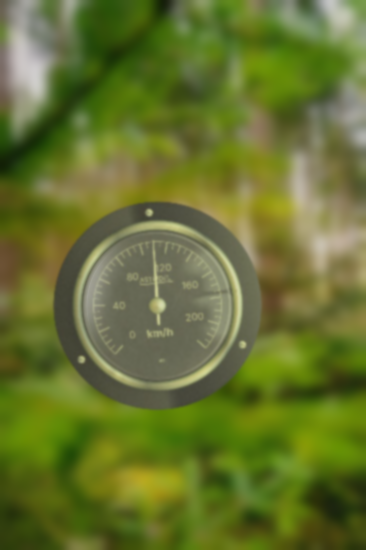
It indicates 110; km/h
